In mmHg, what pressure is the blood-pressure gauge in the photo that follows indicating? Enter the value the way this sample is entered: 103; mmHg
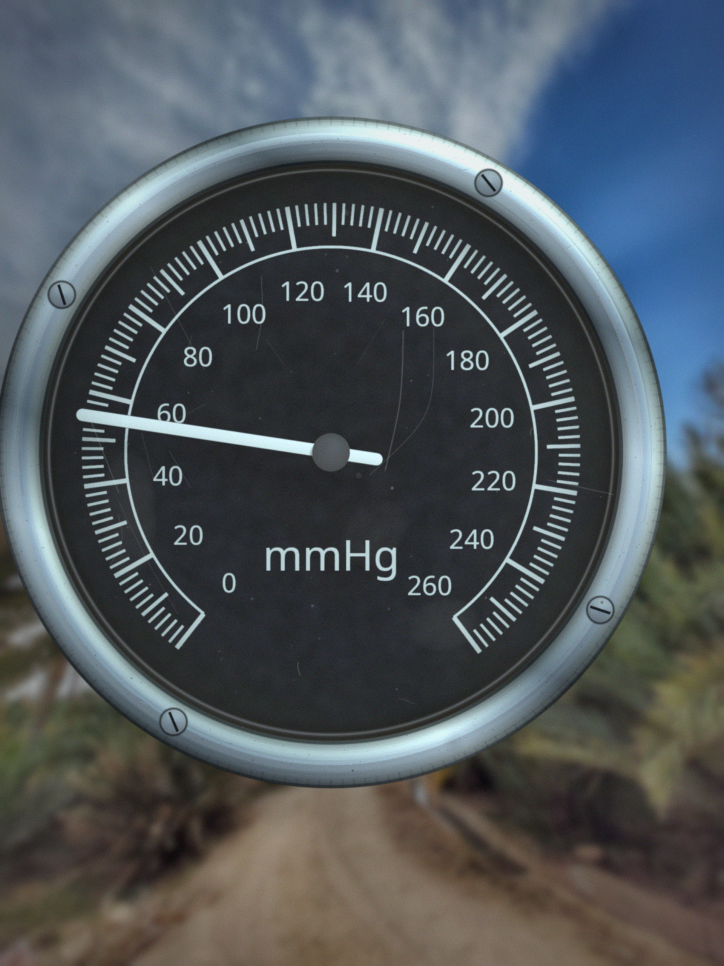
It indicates 55; mmHg
